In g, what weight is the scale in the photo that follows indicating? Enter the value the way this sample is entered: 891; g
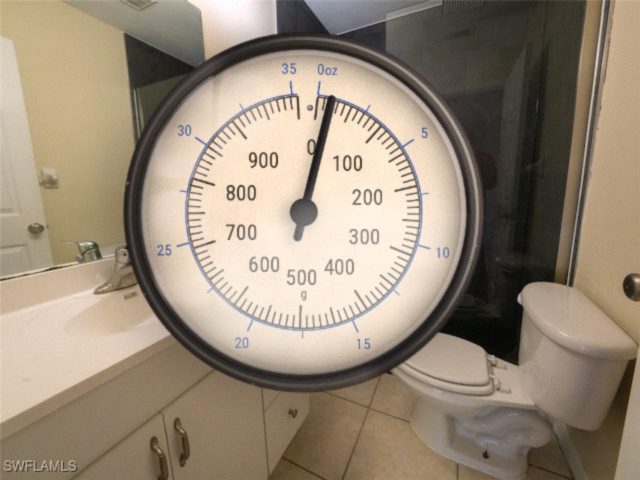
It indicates 20; g
